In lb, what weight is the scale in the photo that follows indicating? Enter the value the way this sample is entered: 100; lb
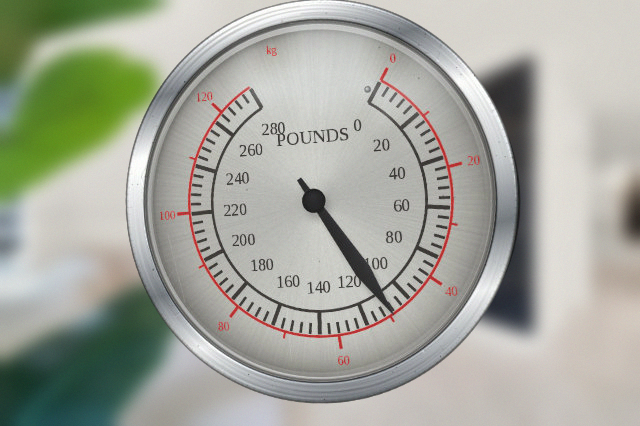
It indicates 108; lb
